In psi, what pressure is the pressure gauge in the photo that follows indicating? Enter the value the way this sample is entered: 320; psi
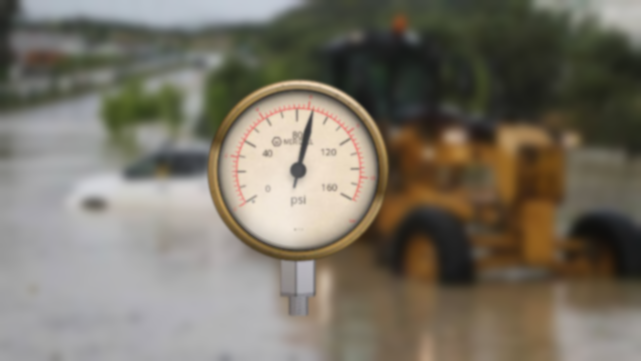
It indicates 90; psi
